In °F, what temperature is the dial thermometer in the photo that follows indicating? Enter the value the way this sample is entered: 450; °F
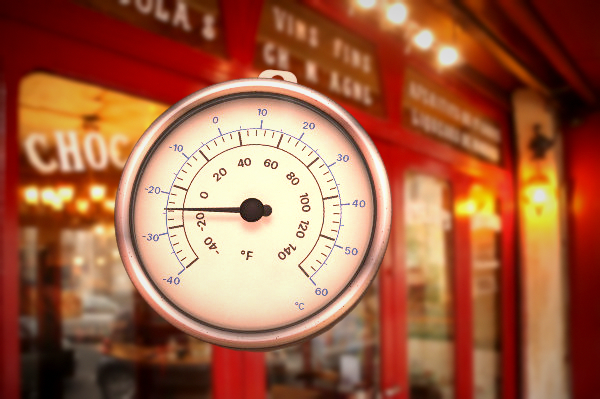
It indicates -12; °F
